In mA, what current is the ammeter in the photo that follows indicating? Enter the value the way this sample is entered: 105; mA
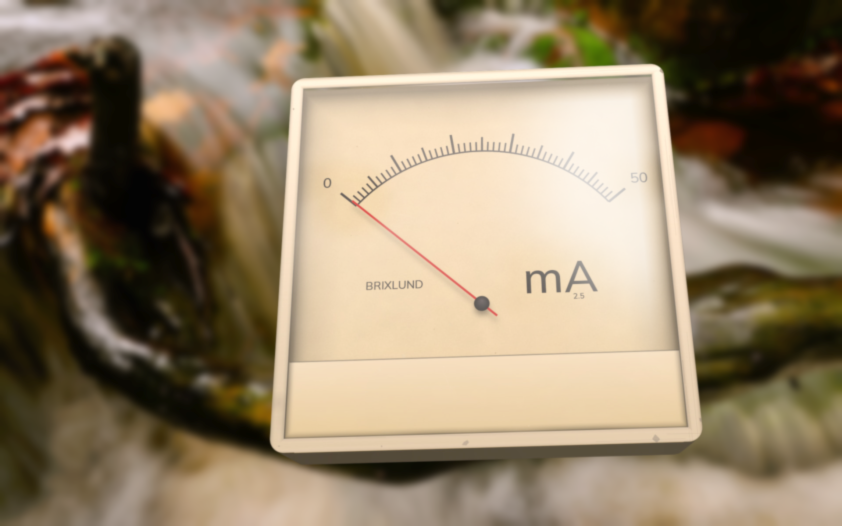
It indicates 0; mA
